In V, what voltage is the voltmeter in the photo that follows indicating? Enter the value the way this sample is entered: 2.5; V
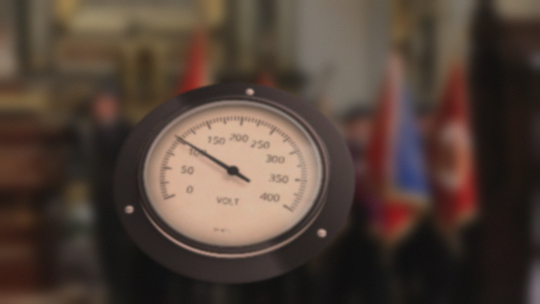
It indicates 100; V
